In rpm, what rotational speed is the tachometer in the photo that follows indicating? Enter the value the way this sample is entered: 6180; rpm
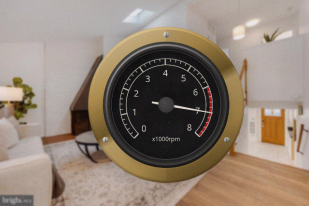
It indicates 7000; rpm
